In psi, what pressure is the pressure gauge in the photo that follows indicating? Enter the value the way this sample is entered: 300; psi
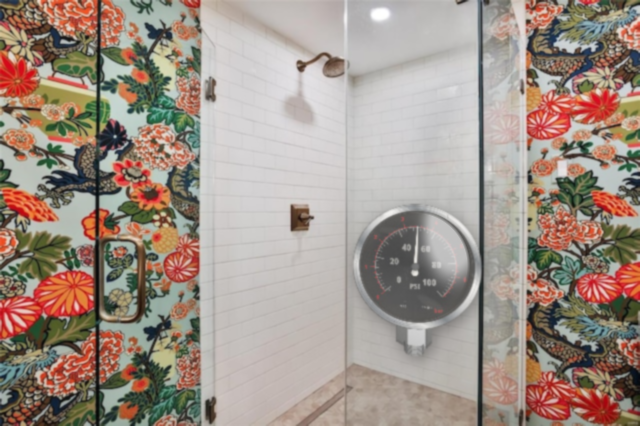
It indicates 50; psi
